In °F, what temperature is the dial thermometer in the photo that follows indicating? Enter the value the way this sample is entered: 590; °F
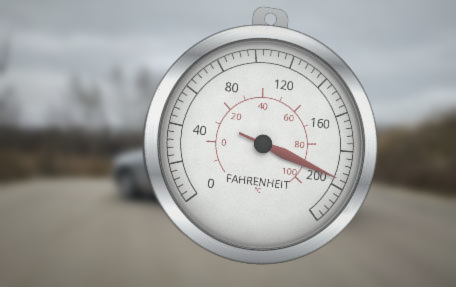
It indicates 196; °F
